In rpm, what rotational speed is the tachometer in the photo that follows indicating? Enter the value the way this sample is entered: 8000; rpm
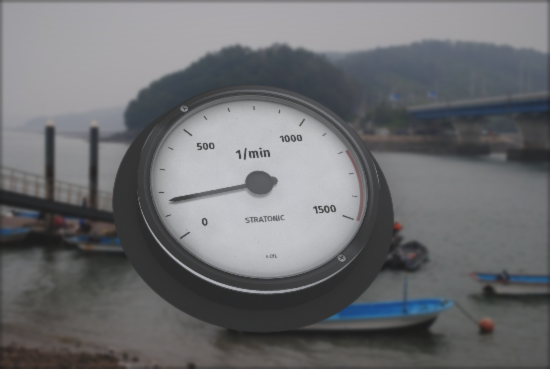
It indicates 150; rpm
